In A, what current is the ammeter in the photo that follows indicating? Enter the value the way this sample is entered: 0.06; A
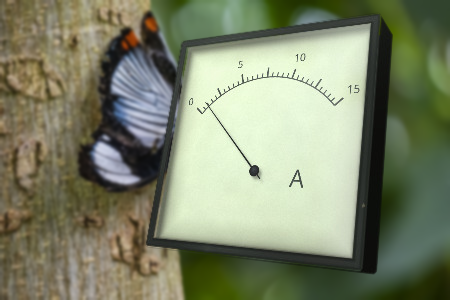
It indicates 1; A
